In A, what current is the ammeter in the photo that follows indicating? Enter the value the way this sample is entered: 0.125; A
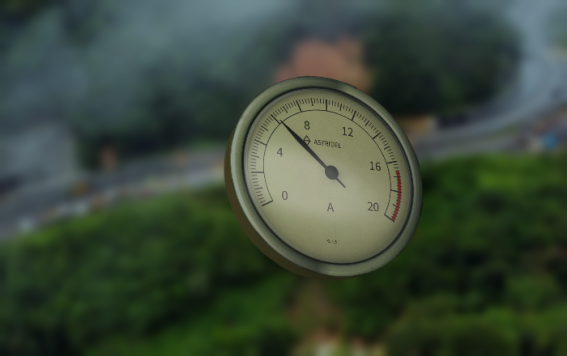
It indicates 6; A
